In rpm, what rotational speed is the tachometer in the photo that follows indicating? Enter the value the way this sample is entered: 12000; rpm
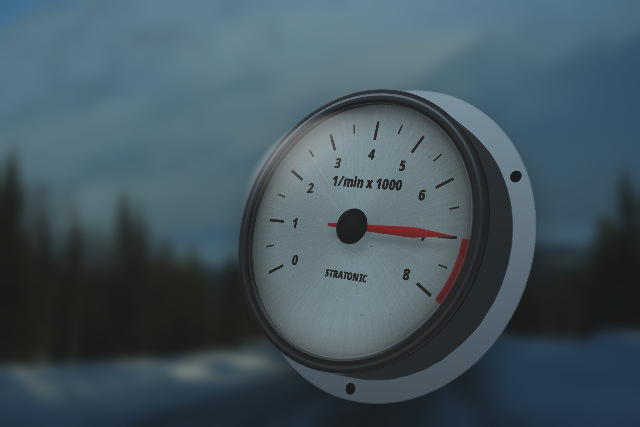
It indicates 7000; rpm
